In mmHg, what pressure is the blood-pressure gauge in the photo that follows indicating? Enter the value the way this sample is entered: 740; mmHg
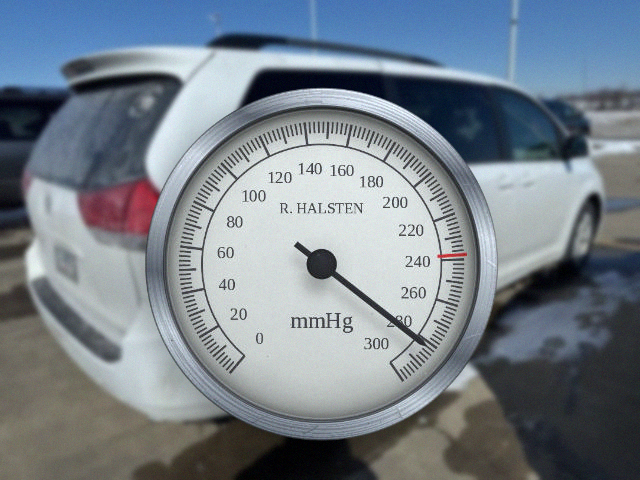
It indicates 282; mmHg
